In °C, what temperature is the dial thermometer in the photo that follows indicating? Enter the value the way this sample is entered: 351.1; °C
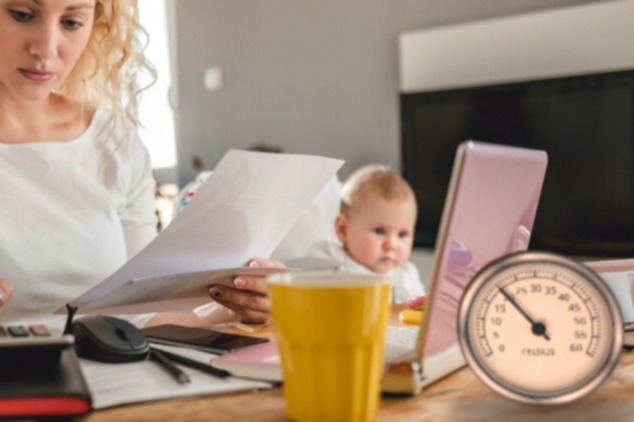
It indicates 20; °C
